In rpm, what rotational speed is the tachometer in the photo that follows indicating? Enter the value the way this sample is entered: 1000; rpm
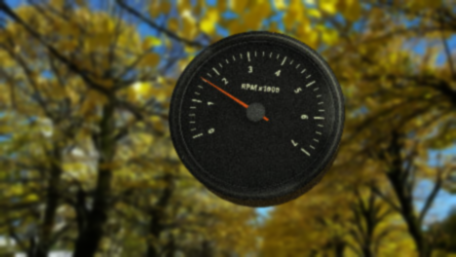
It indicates 1600; rpm
